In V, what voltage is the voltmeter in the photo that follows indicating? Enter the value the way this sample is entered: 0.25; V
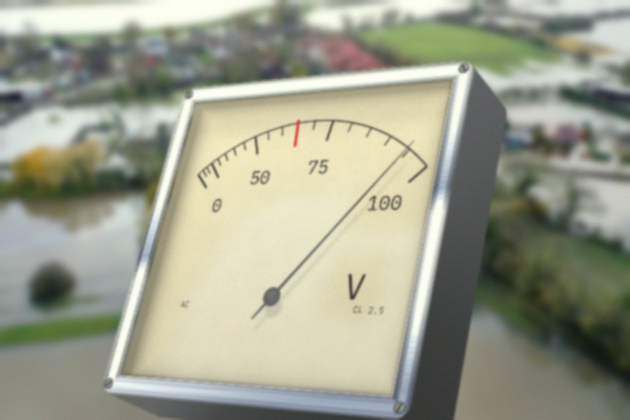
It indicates 95; V
